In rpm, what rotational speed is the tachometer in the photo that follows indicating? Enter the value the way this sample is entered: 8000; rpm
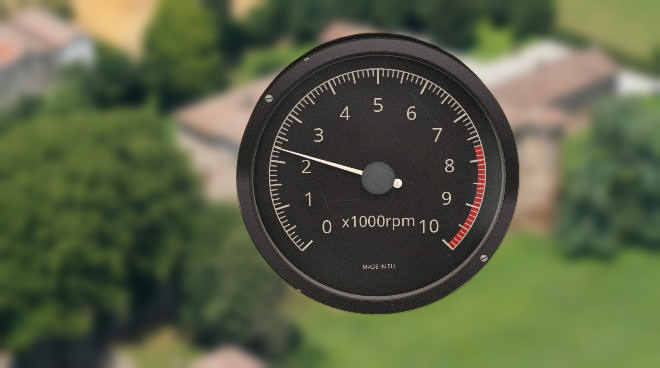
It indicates 2300; rpm
